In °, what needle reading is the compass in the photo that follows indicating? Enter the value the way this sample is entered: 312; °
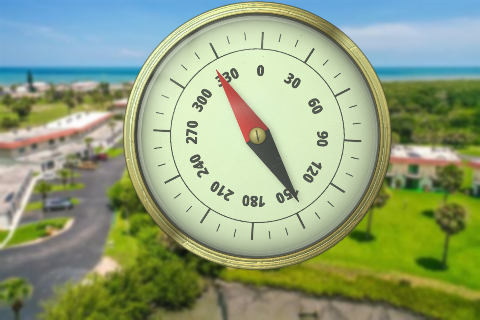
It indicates 325; °
